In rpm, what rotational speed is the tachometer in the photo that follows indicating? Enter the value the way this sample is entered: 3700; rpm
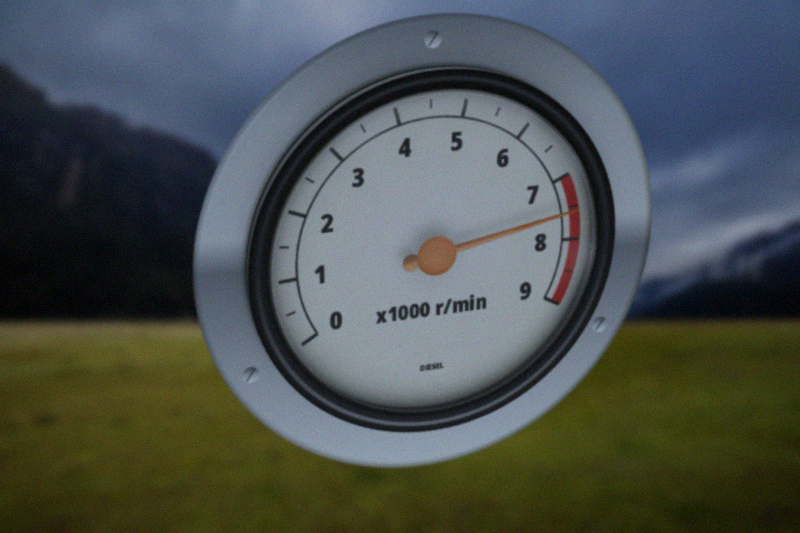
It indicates 7500; rpm
